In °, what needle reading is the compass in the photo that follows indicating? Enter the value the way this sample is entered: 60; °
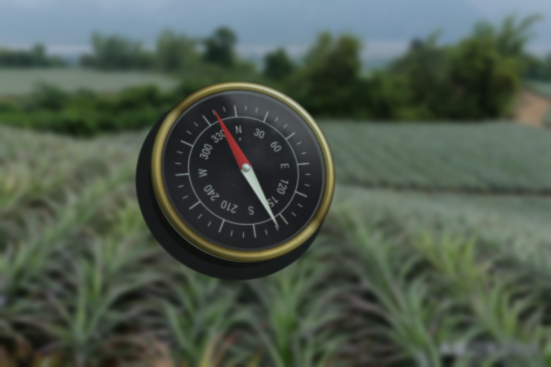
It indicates 340; °
